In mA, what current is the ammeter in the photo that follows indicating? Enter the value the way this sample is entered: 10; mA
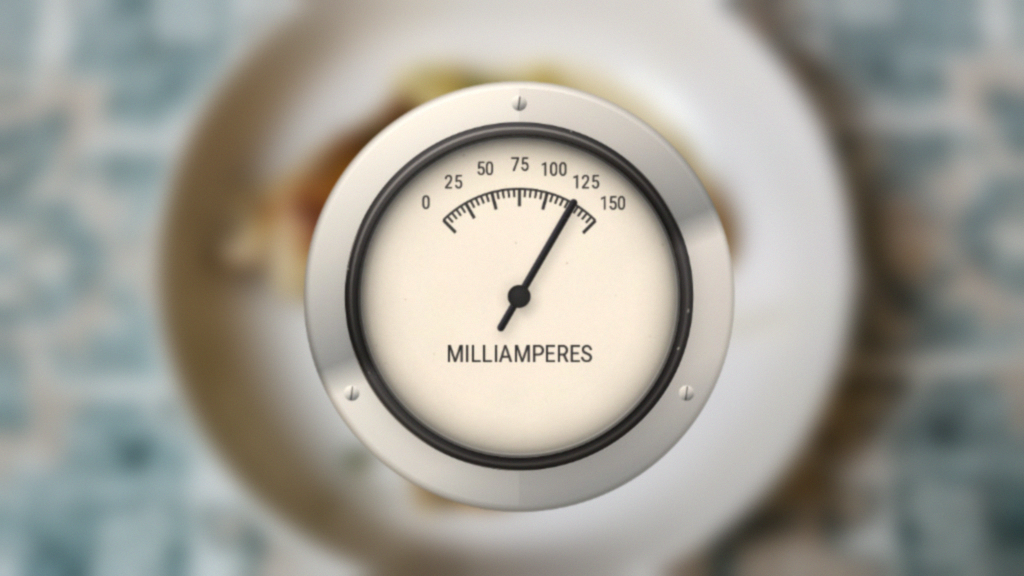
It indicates 125; mA
